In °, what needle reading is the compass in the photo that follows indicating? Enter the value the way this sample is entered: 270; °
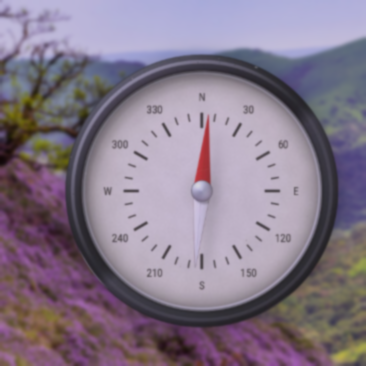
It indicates 5; °
